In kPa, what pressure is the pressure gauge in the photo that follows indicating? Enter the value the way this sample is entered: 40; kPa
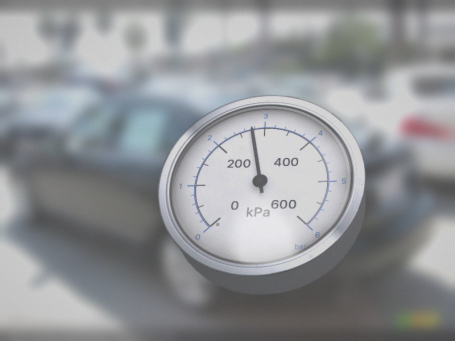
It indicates 275; kPa
